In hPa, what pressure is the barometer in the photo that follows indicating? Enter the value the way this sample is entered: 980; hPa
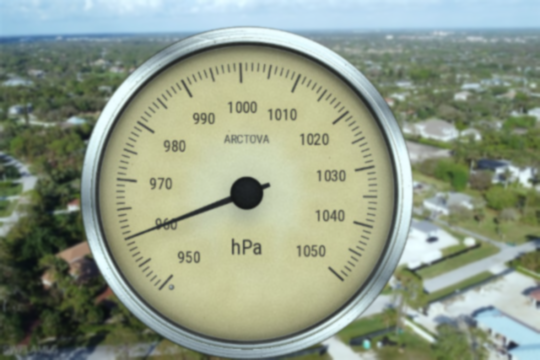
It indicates 960; hPa
